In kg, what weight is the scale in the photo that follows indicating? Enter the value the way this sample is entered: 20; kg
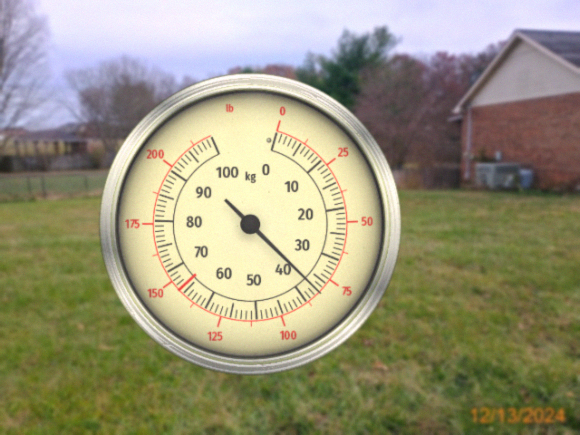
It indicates 37; kg
